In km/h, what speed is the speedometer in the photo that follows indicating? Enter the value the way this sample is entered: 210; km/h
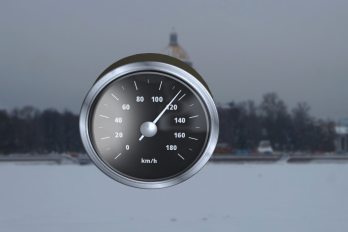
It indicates 115; km/h
